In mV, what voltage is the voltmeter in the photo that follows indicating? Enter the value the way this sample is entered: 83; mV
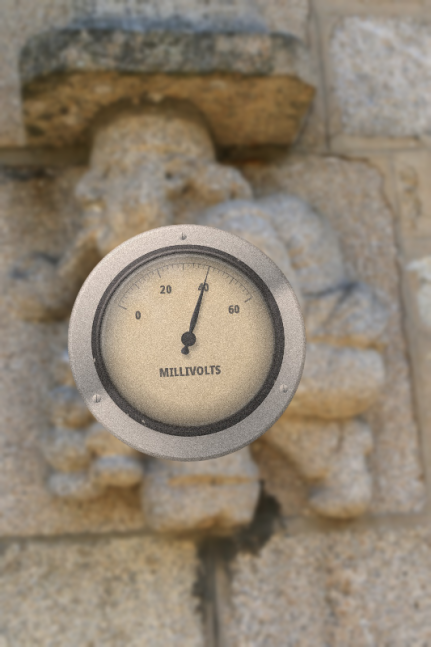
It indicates 40; mV
